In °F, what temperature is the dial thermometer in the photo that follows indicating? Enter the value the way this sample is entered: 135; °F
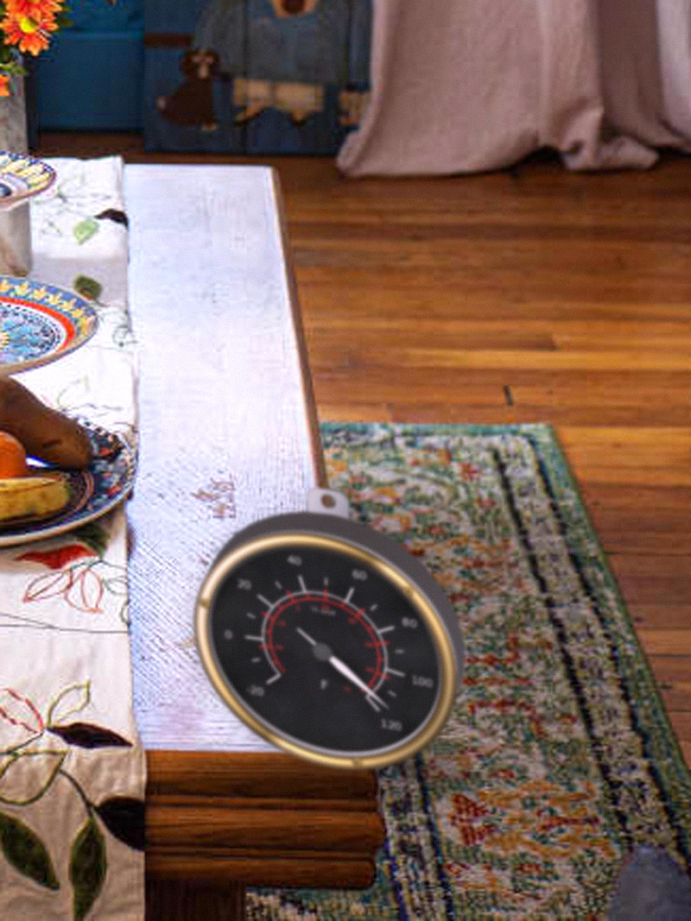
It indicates 115; °F
